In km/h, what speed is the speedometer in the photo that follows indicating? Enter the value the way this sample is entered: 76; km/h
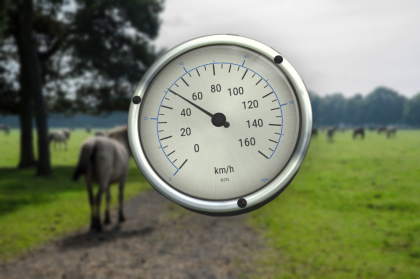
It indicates 50; km/h
